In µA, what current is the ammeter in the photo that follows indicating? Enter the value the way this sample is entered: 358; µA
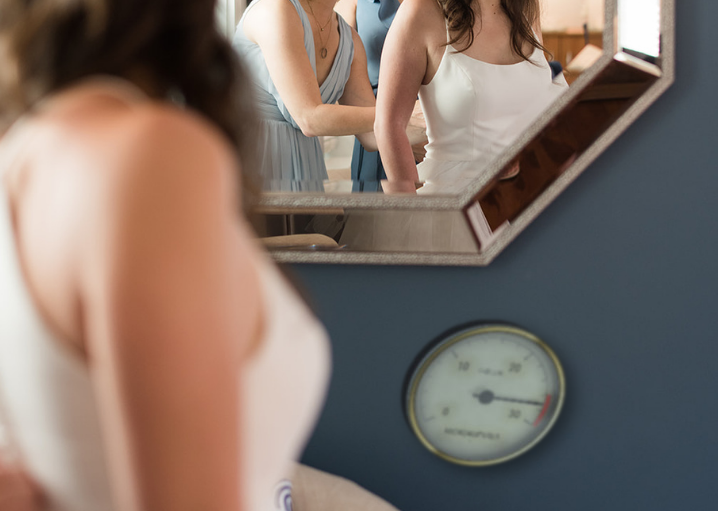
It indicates 27; µA
